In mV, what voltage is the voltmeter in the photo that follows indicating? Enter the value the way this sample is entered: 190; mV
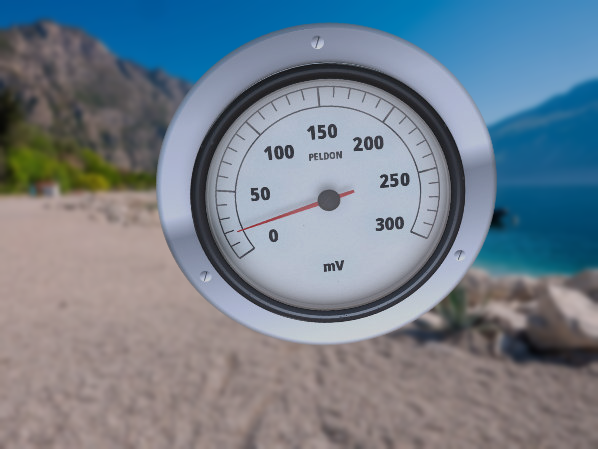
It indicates 20; mV
